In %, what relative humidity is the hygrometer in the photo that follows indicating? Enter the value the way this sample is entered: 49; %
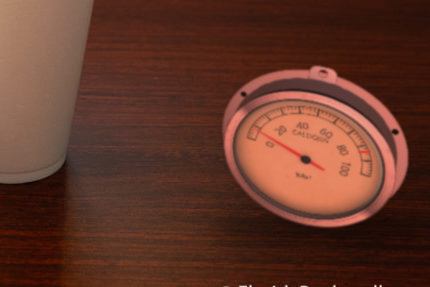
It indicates 10; %
